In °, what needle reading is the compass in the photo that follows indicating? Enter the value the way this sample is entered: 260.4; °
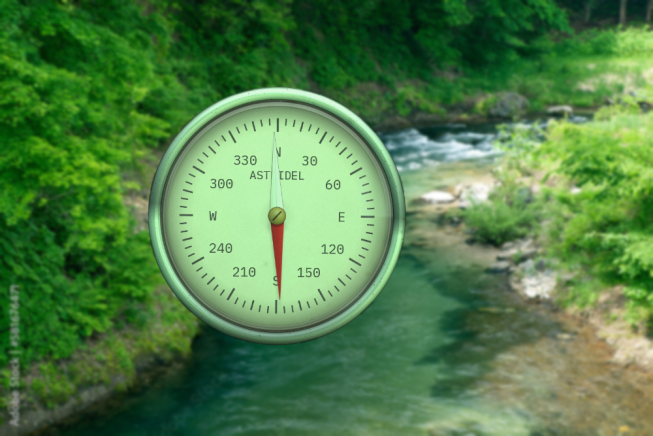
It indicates 177.5; °
